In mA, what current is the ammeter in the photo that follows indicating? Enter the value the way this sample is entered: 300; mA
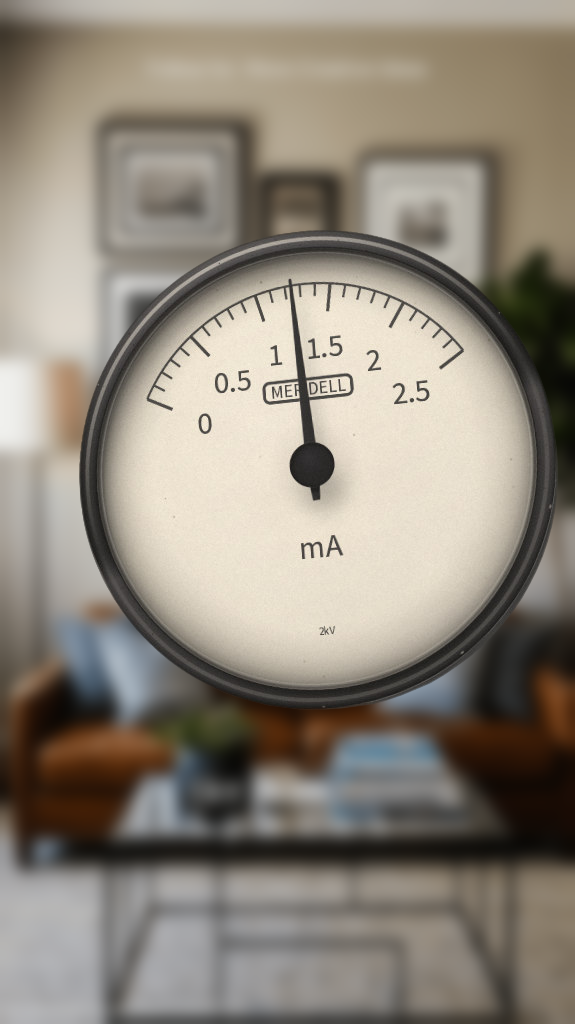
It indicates 1.25; mA
